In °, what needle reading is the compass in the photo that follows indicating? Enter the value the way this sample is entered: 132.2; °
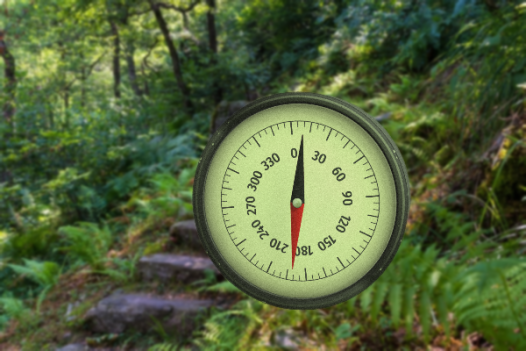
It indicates 190; °
